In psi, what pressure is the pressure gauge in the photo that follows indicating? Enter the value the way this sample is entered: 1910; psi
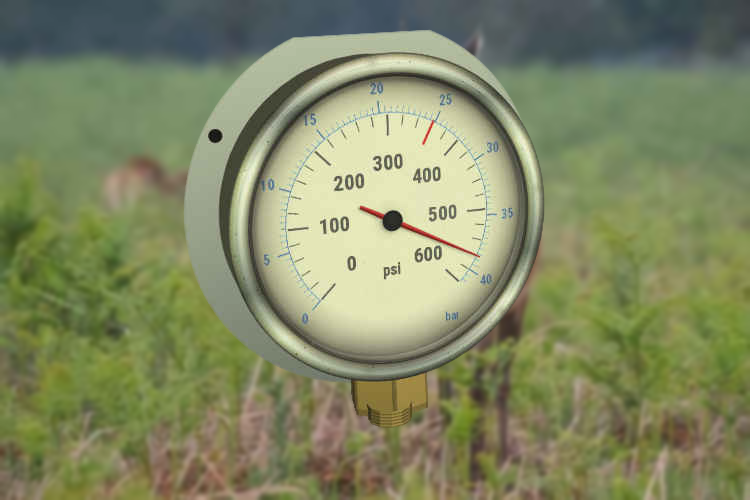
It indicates 560; psi
